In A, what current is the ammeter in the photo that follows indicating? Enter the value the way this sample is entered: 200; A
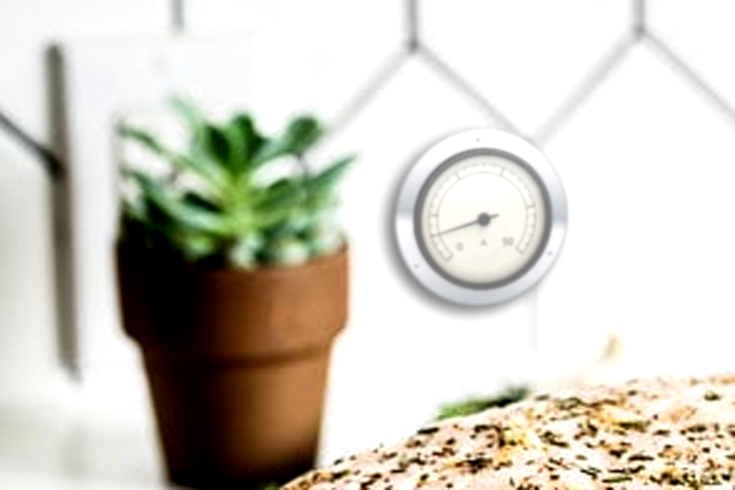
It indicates 6; A
